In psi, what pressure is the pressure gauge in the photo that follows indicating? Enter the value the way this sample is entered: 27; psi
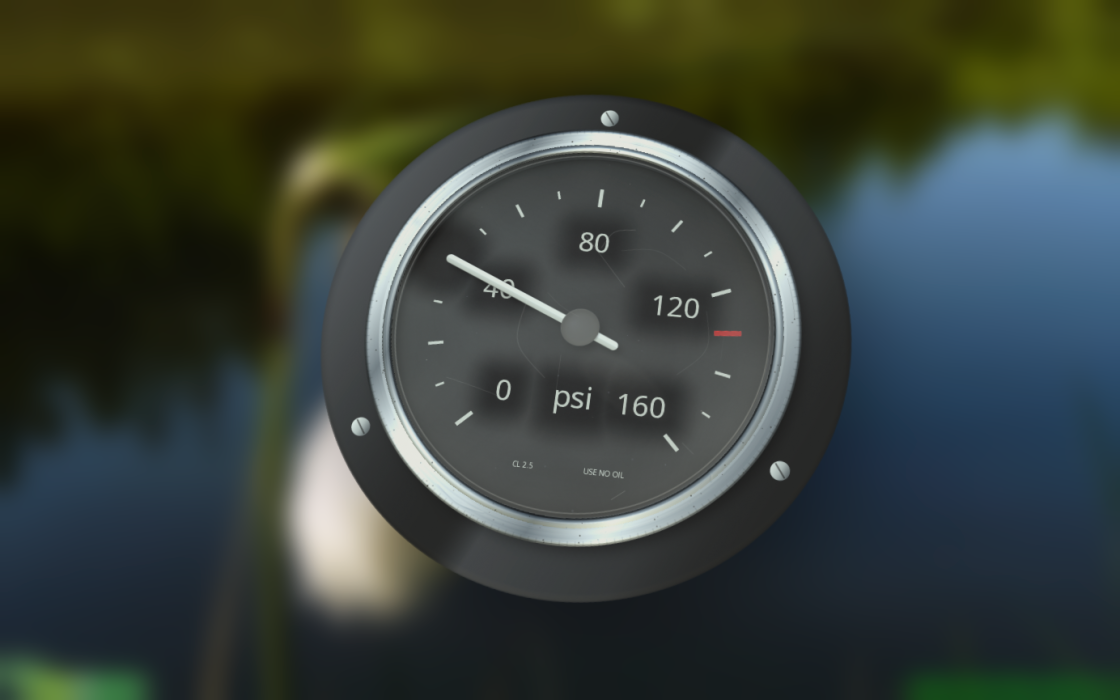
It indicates 40; psi
